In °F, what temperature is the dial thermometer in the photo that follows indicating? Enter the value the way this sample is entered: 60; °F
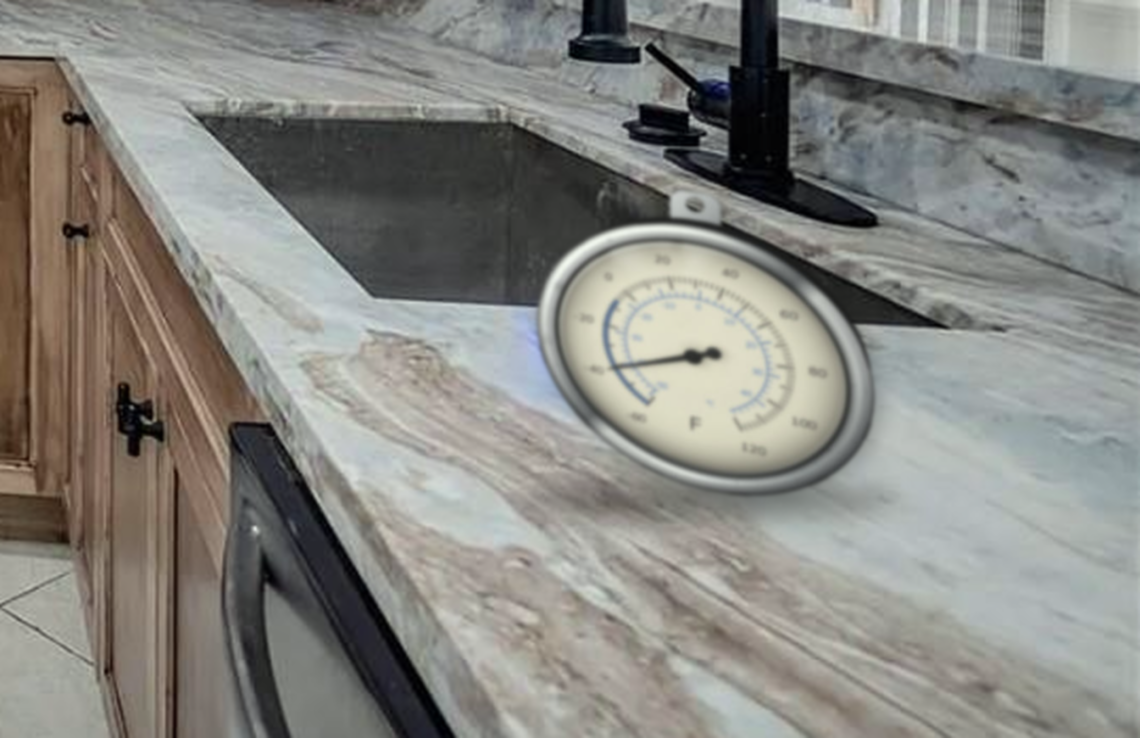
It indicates -40; °F
